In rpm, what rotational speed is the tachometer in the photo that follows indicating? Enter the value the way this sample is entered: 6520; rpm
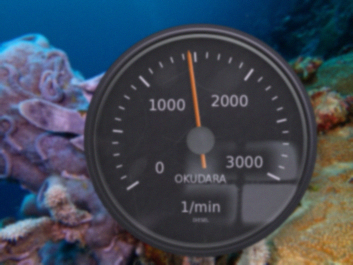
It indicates 1450; rpm
